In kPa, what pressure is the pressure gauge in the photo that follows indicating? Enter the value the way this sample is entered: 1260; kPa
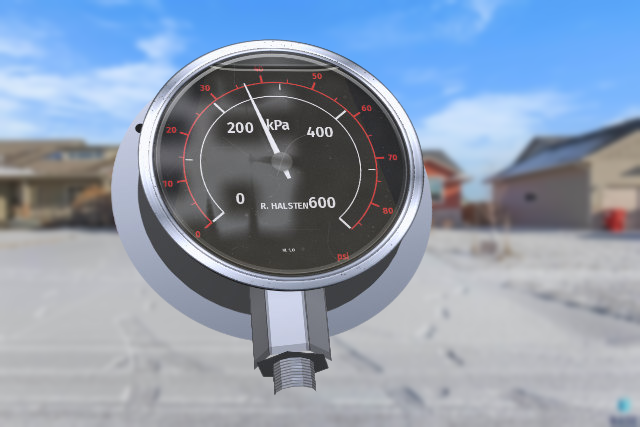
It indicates 250; kPa
